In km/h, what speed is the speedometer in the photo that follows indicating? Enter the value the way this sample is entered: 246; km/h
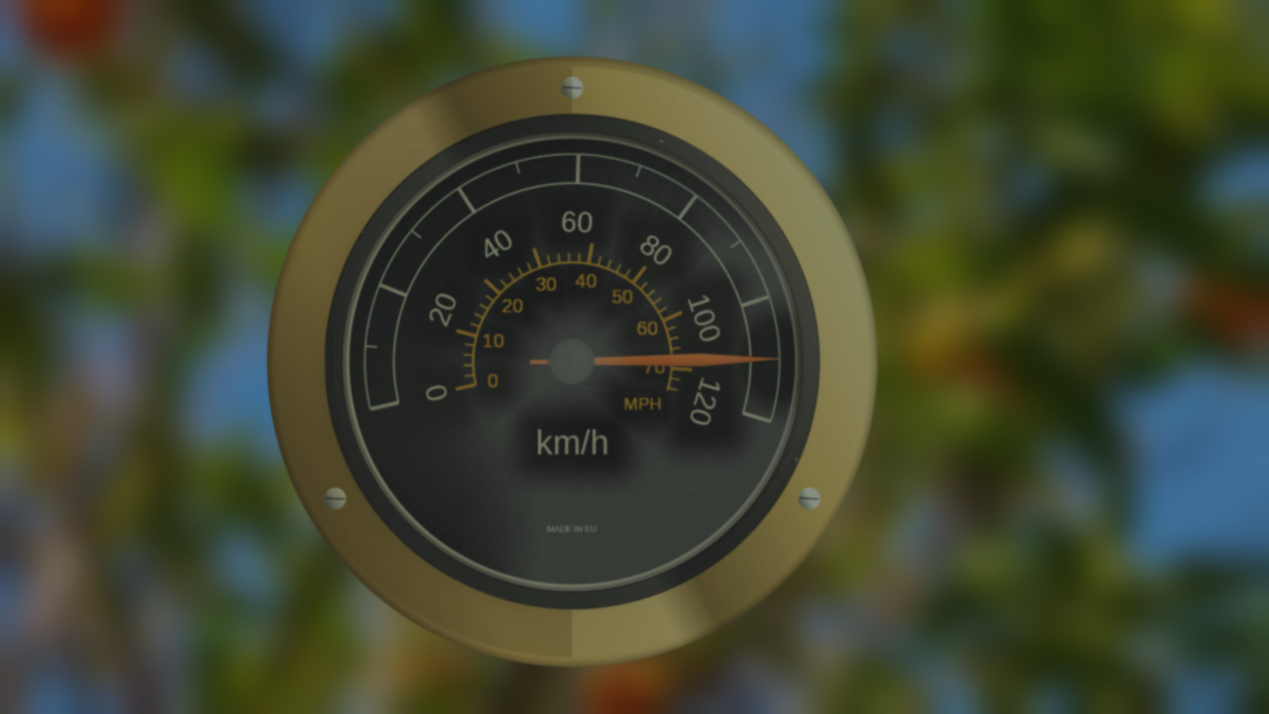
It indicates 110; km/h
